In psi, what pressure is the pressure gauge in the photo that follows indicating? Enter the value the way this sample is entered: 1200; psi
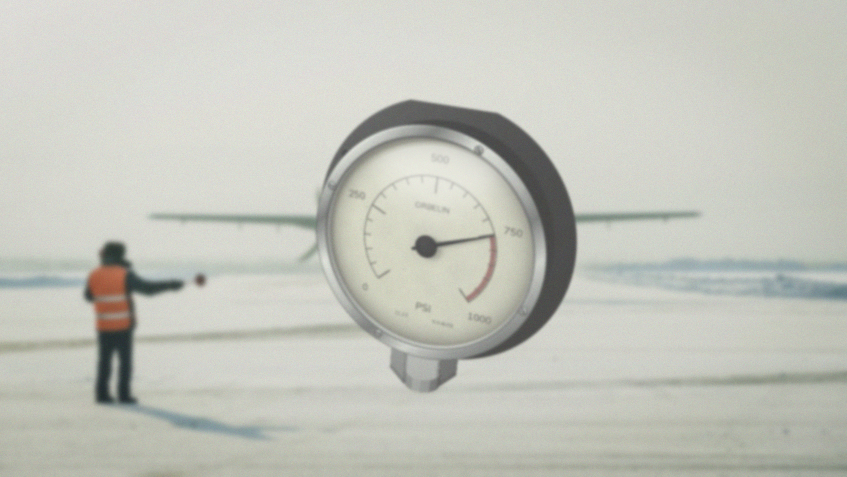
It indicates 750; psi
